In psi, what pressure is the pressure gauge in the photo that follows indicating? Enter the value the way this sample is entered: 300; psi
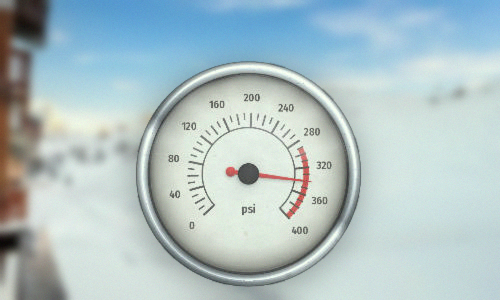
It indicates 340; psi
